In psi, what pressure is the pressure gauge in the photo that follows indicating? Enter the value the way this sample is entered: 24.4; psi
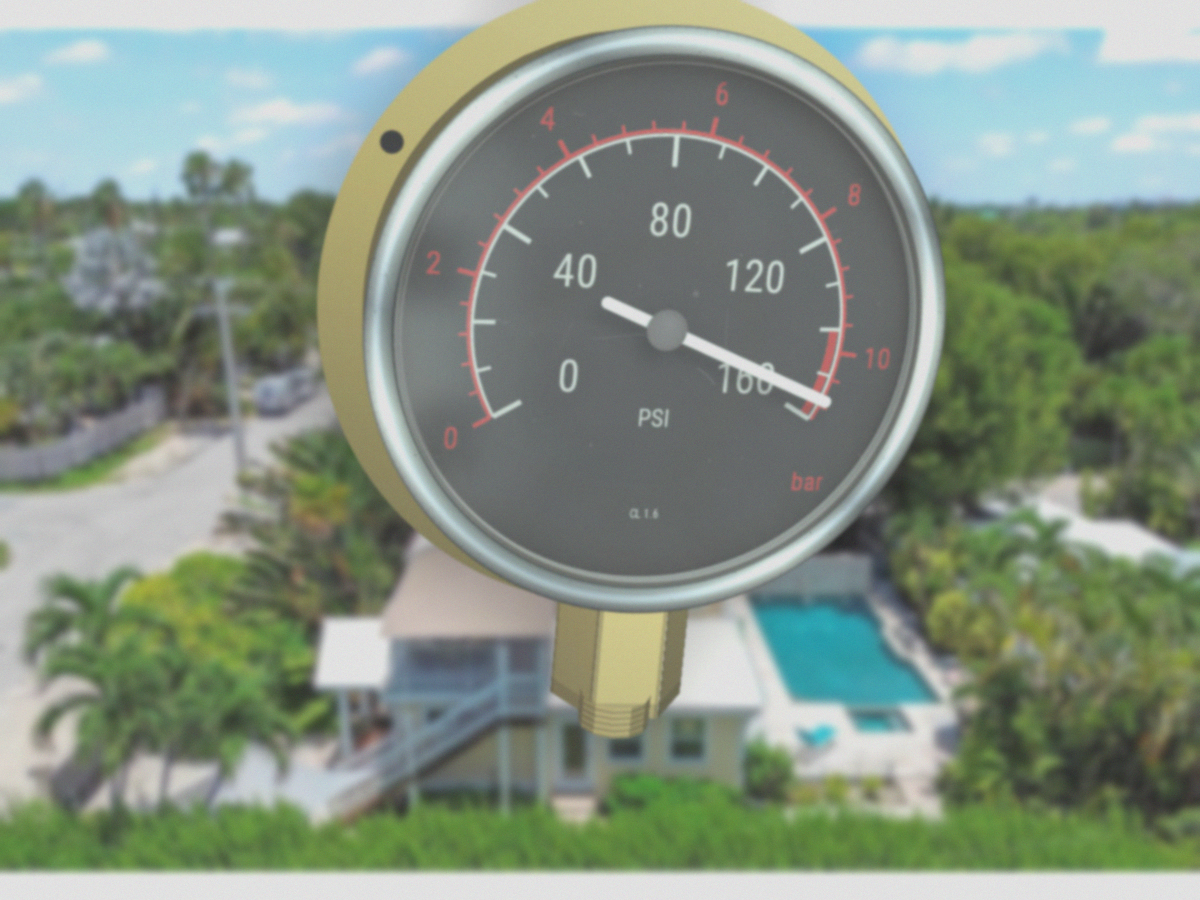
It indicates 155; psi
